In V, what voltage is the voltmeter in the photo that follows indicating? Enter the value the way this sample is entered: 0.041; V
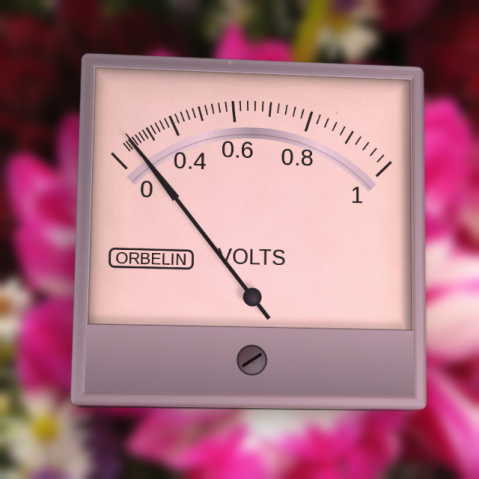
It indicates 0.2; V
